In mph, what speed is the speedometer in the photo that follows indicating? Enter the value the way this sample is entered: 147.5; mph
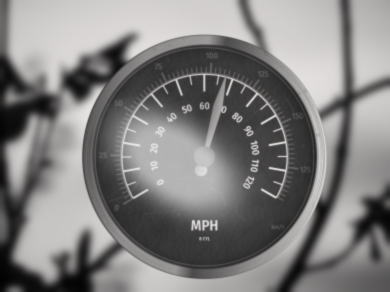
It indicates 67.5; mph
